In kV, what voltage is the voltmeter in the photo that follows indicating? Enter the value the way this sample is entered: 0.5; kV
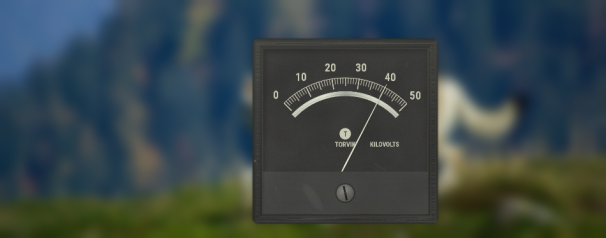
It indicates 40; kV
